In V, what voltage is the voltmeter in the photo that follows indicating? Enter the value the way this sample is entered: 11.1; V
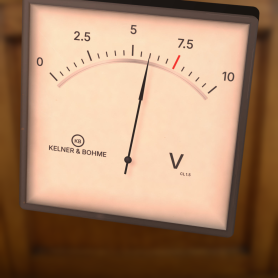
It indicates 6; V
